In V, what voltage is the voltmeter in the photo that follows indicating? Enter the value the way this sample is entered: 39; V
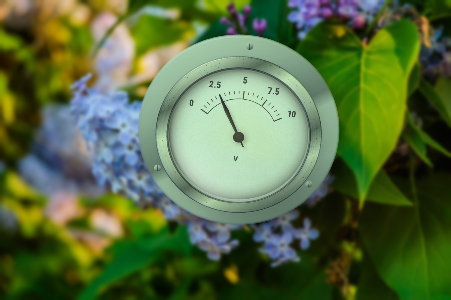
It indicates 2.5; V
